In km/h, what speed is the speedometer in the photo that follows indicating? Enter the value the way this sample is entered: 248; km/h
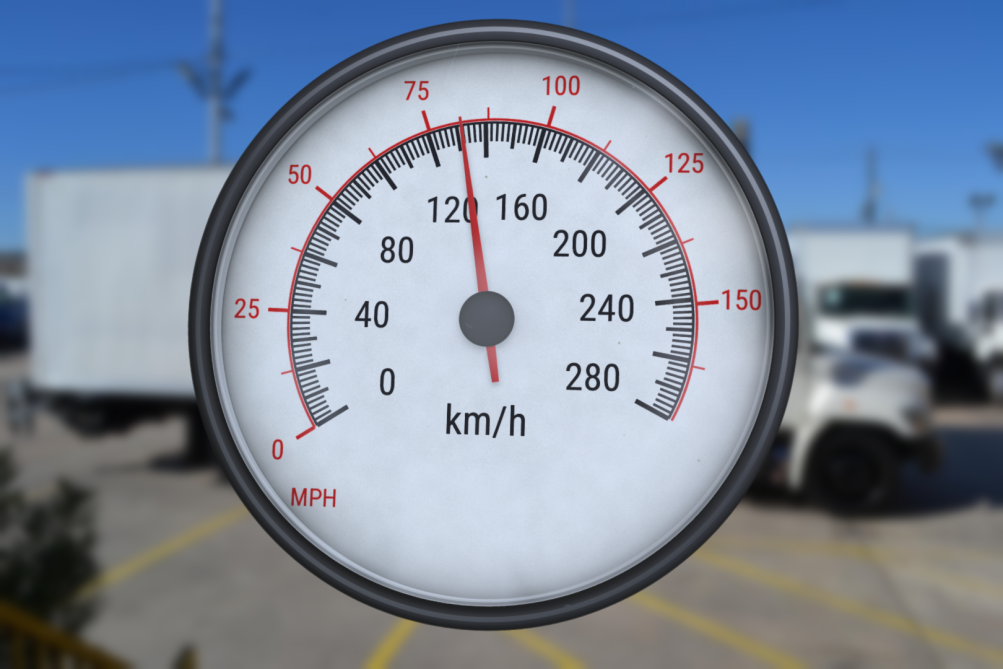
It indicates 132; km/h
